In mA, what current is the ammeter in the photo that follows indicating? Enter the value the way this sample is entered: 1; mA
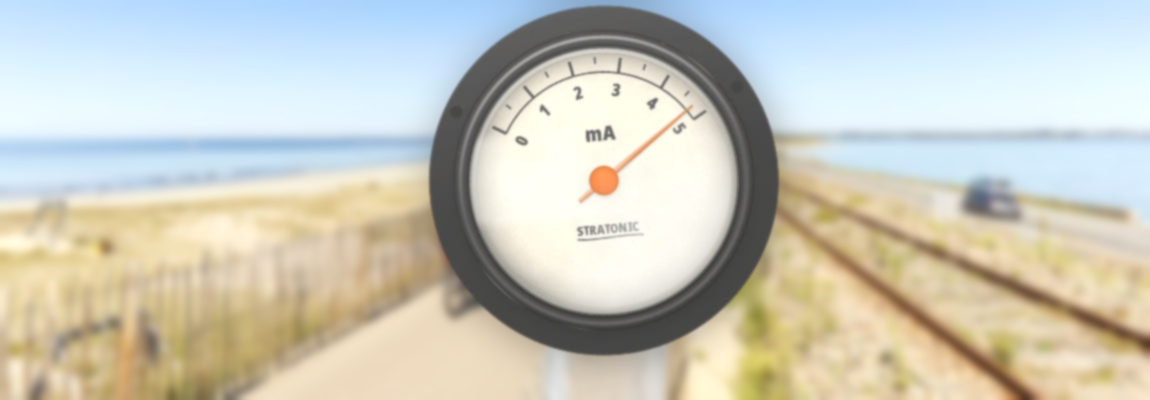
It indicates 4.75; mA
